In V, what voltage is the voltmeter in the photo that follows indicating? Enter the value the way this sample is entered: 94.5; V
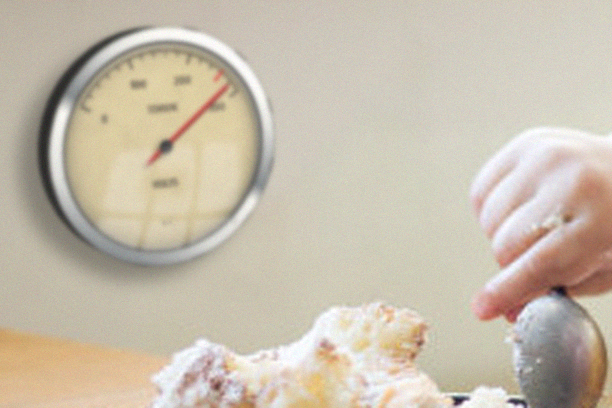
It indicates 280; V
